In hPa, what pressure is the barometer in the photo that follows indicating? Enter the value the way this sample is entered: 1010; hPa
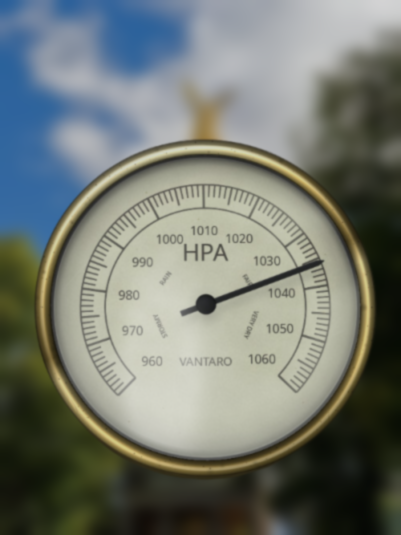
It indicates 1036; hPa
